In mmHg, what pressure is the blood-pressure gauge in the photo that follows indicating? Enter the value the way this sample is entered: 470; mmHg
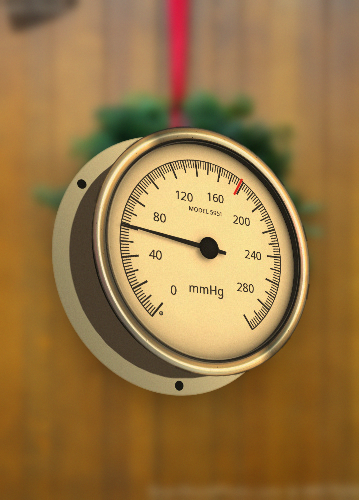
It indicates 60; mmHg
